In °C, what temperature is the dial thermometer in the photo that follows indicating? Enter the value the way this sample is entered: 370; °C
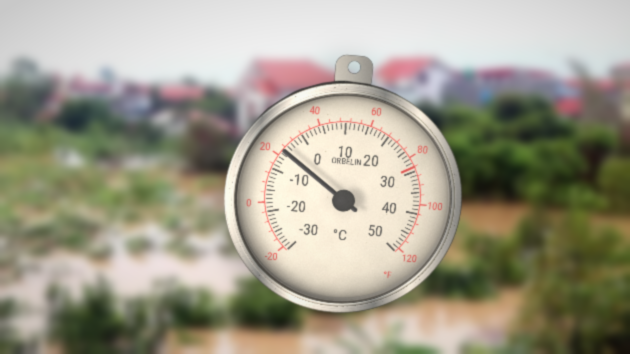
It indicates -5; °C
